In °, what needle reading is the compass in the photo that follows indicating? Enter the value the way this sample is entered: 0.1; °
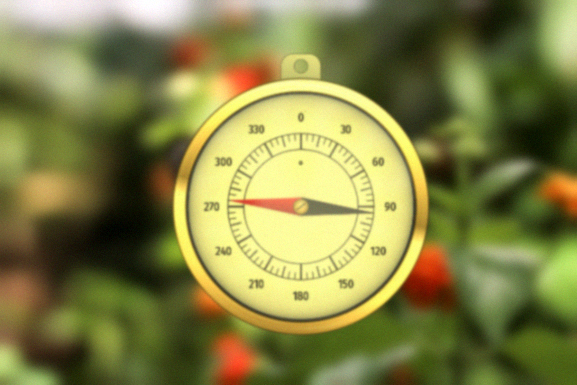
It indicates 275; °
